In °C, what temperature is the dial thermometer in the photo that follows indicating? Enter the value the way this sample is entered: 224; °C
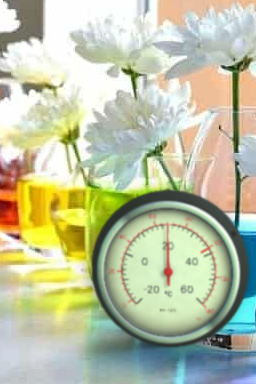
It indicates 20; °C
